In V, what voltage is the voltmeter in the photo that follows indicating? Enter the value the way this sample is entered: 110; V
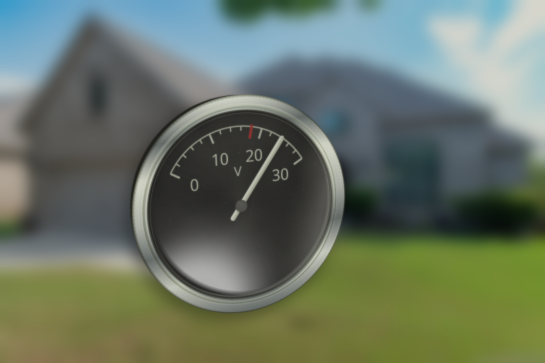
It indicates 24; V
